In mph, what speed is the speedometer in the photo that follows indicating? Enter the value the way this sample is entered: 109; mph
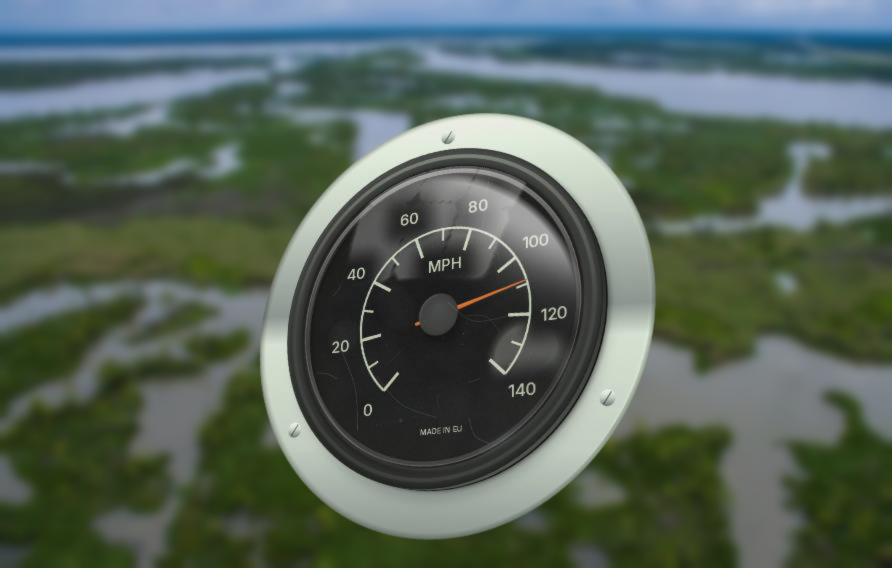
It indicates 110; mph
